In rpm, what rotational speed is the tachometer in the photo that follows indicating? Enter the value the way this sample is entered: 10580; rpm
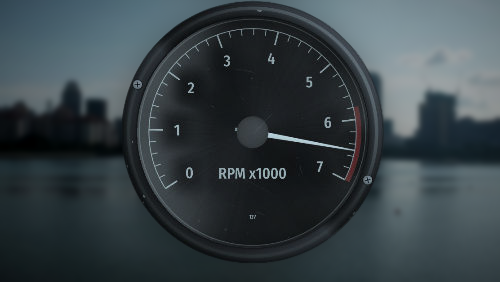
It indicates 6500; rpm
